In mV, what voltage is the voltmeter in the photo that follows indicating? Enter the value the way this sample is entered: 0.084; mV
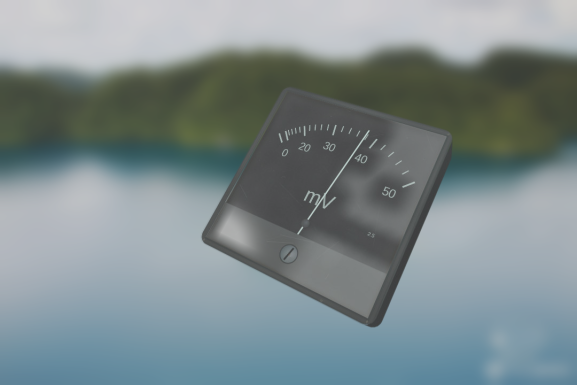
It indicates 38; mV
